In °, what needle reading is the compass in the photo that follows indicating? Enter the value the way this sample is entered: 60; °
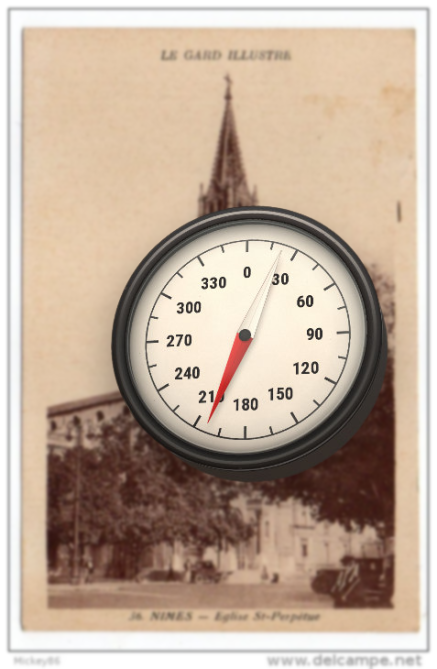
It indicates 202.5; °
